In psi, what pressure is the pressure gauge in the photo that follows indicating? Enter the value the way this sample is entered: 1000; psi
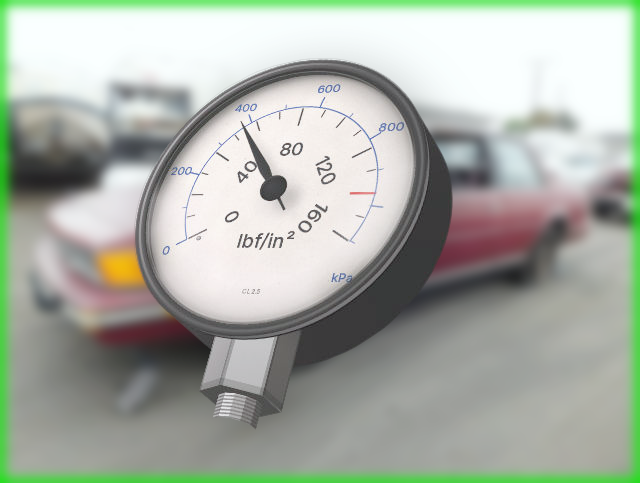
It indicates 55; psi
